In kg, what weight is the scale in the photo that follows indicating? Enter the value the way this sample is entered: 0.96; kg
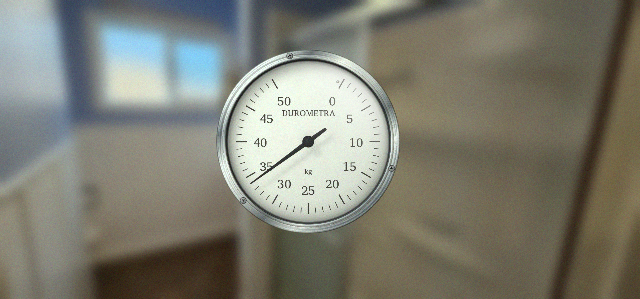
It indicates 34; kg
